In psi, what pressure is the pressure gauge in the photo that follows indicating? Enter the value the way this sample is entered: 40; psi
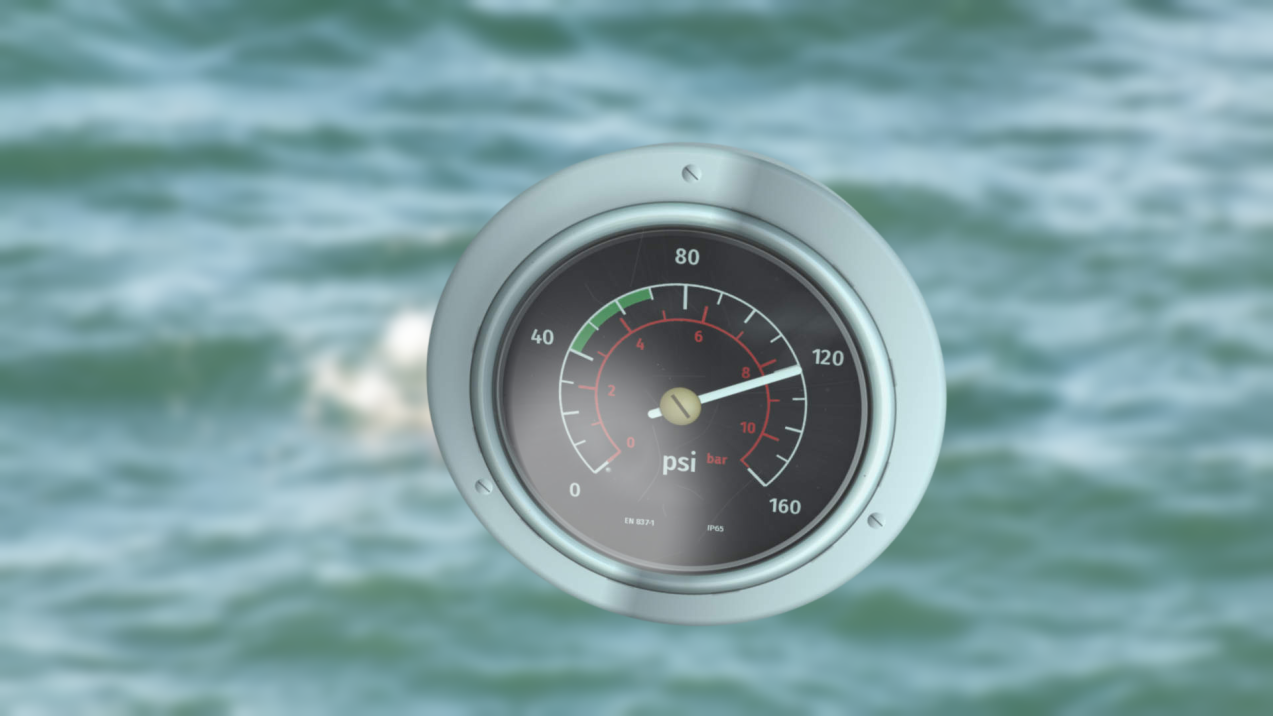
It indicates 120; psi
